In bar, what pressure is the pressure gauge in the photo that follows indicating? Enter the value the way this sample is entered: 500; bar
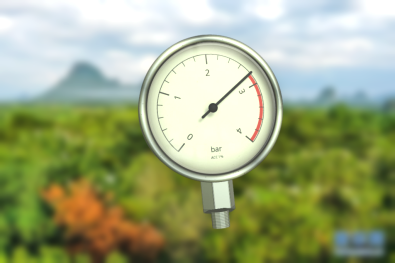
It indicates 2.8; bar
